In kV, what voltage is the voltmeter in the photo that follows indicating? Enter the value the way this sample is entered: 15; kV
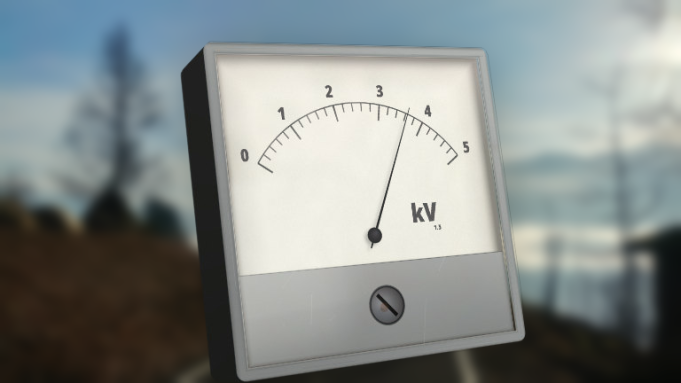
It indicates 3.6; kV
